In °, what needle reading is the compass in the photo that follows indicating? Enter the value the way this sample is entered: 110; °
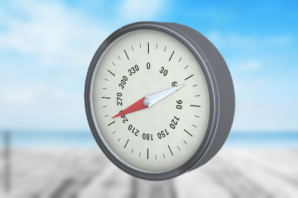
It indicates 245; °
